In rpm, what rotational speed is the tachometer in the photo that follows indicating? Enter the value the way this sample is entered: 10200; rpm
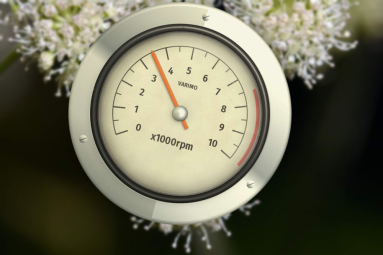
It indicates 3500; rpm
